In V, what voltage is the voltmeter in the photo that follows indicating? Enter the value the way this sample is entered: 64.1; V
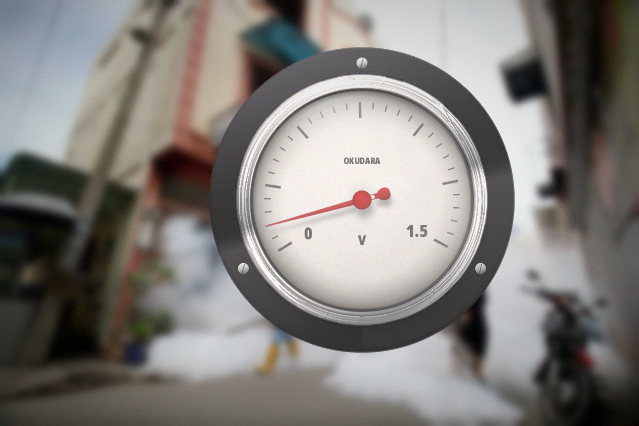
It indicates 0.1; V
